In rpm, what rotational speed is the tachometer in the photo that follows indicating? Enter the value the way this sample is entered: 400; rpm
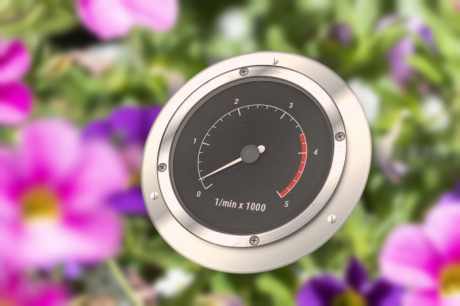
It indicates 200; rpm
